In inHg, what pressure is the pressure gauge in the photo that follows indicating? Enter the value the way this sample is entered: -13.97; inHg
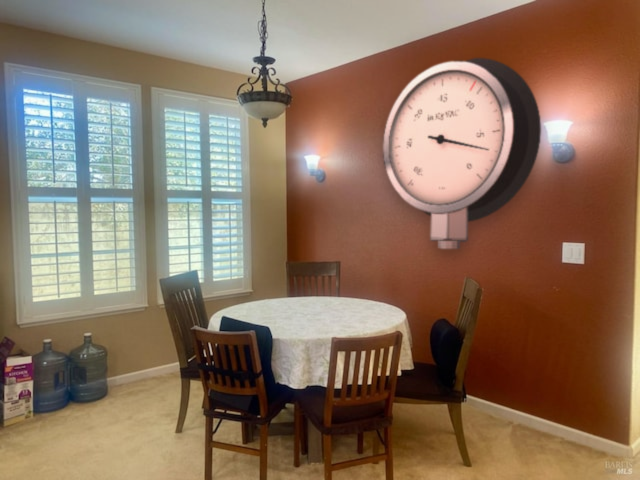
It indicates -3; inHg
